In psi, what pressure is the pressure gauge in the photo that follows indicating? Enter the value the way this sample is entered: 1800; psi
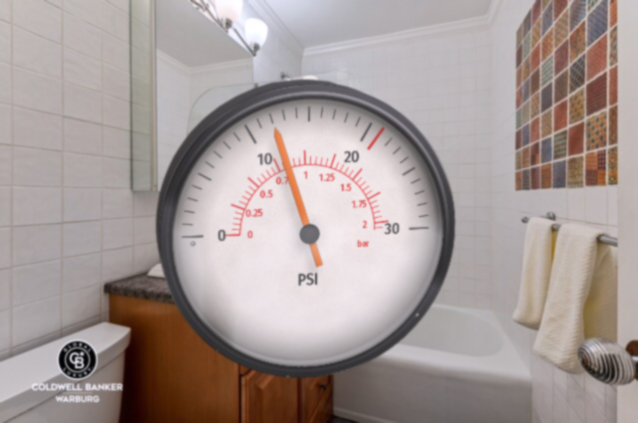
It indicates 12; psi
